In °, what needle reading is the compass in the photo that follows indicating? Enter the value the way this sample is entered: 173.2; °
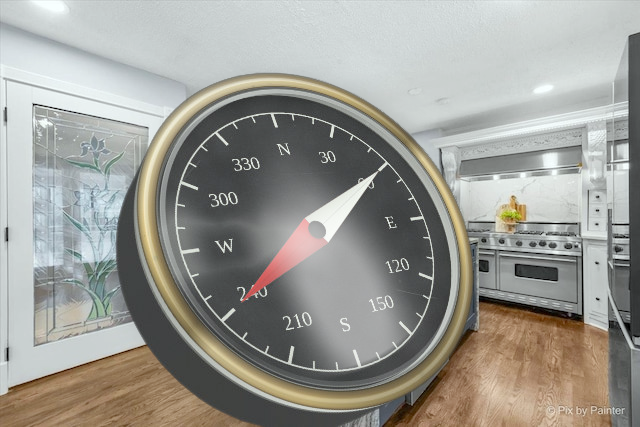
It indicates 240; °
